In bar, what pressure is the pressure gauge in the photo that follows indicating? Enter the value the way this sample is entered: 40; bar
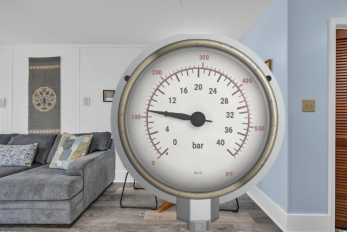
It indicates 8; bar
